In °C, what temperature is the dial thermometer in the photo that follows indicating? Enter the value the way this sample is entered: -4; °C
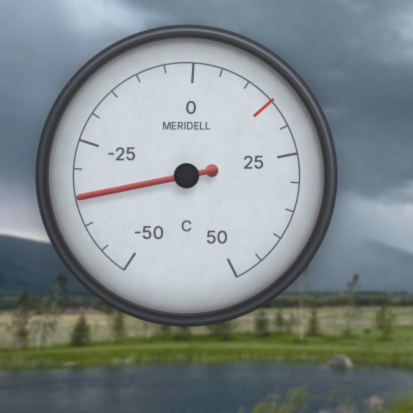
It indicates -35; °C
